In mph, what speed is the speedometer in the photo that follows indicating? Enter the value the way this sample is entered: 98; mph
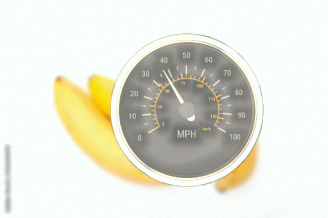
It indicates 37.5; mph
